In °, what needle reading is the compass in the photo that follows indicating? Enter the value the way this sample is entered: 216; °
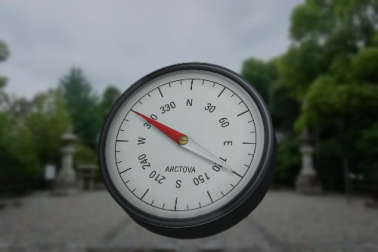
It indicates 300; °
